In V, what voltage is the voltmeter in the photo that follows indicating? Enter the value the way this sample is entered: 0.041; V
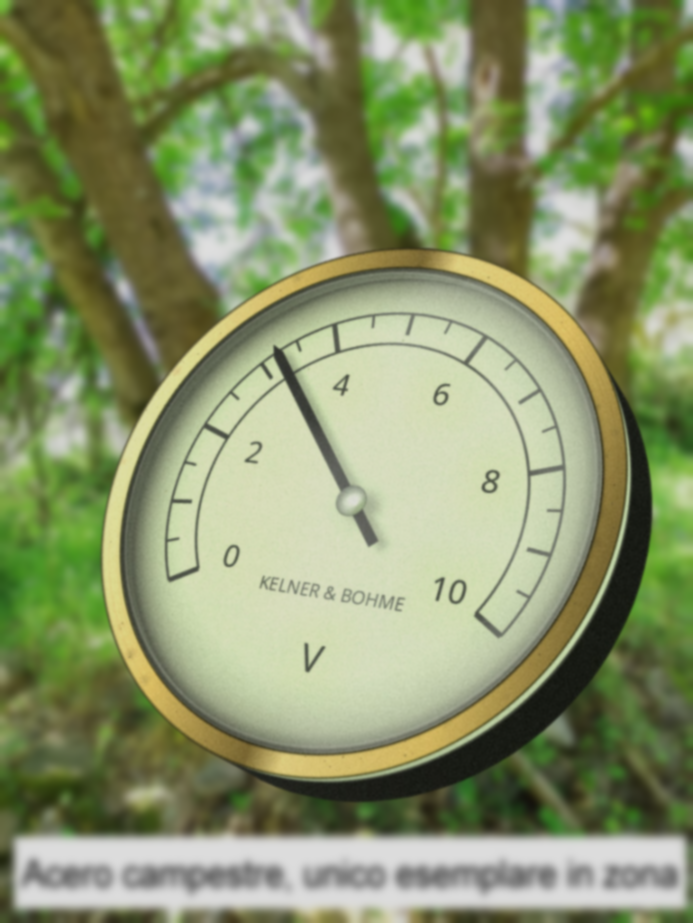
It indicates 3.25; V
